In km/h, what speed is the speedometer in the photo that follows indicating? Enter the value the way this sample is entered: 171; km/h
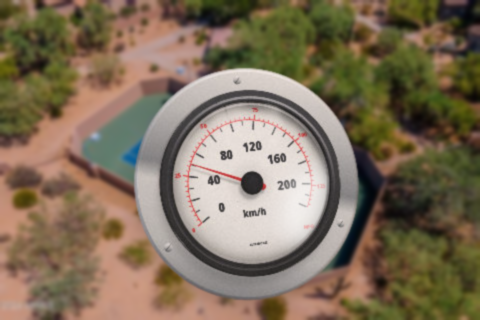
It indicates 50; km/h
